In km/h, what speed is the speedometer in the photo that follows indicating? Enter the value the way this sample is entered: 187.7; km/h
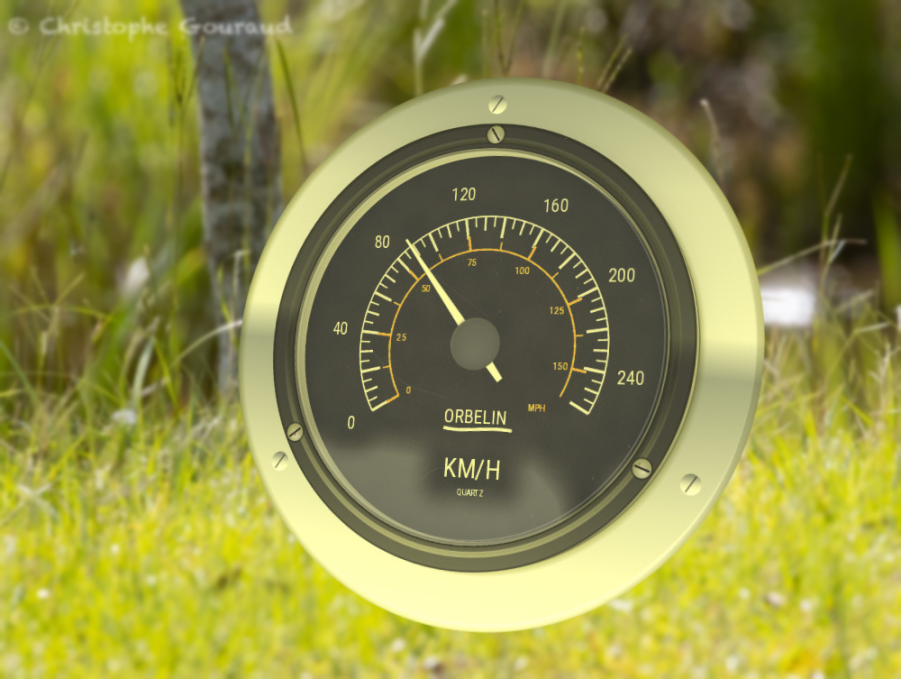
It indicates 90; km/h
